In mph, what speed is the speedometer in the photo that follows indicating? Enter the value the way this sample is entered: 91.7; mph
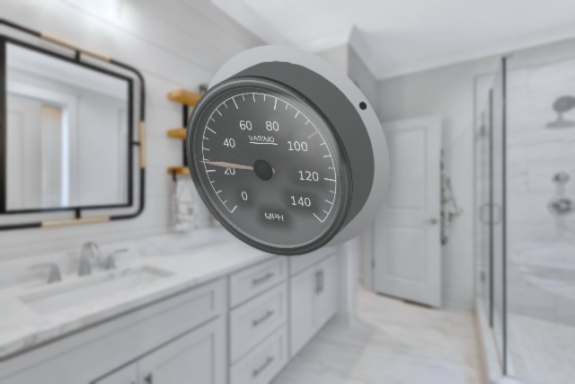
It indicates 25; mph
